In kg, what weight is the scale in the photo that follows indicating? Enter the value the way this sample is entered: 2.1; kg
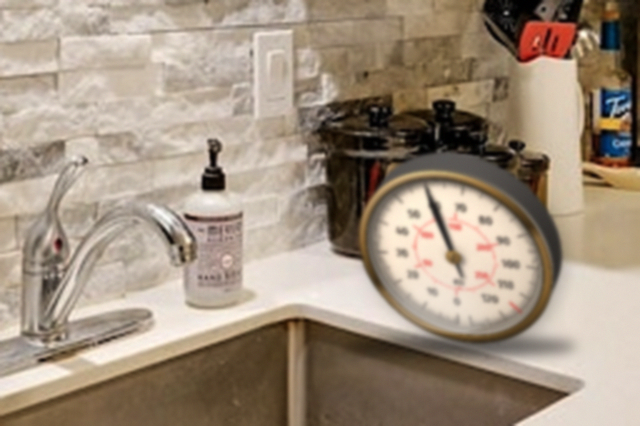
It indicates 60; kg
